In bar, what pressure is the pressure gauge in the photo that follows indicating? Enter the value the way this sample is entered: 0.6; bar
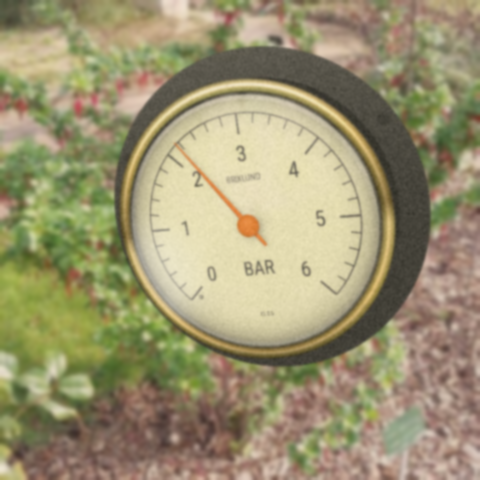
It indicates 2.2; bar
